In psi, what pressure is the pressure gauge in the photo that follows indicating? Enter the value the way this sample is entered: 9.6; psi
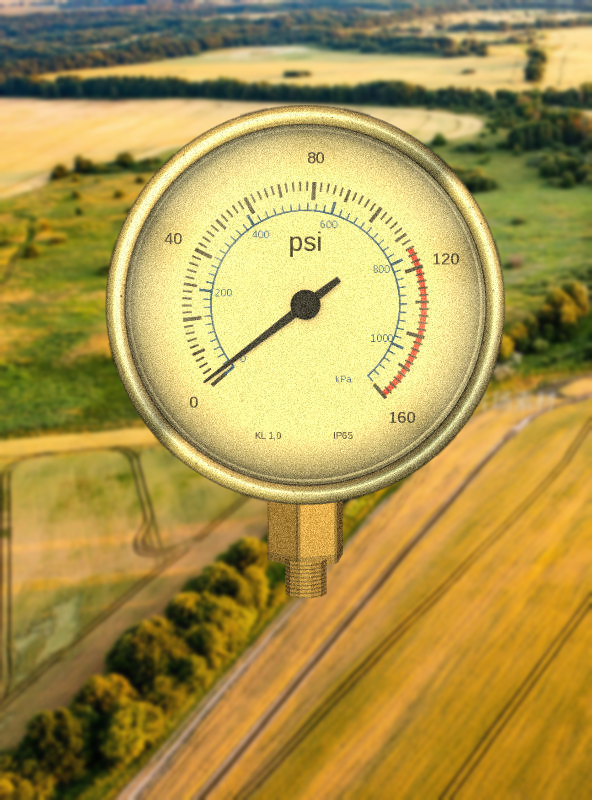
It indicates 2; psi
